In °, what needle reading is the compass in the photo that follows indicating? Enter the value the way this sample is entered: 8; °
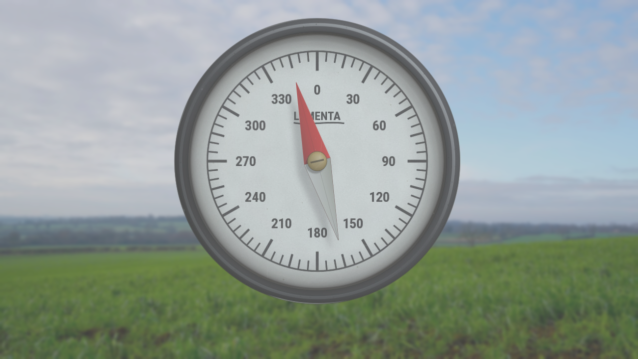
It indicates 345; °
